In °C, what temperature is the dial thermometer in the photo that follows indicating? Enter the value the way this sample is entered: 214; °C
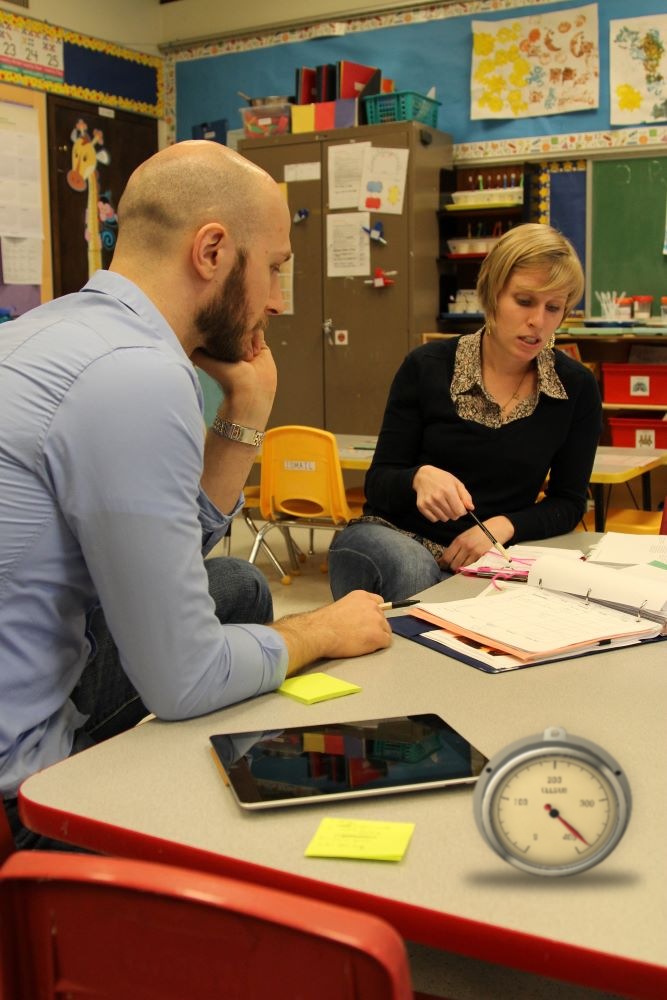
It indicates 380; °C
